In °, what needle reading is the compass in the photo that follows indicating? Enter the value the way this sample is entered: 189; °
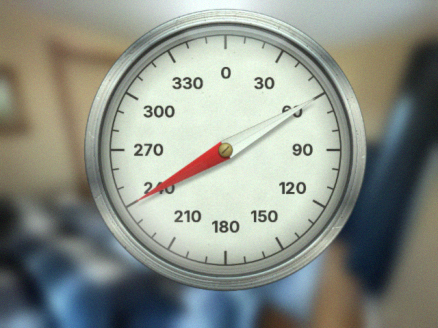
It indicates 240; °
